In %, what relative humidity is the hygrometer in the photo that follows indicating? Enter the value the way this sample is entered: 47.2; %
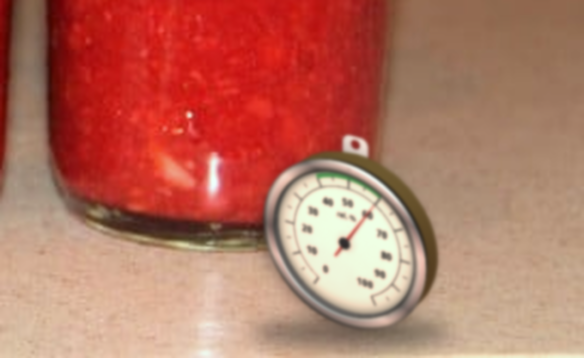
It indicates 60; %
